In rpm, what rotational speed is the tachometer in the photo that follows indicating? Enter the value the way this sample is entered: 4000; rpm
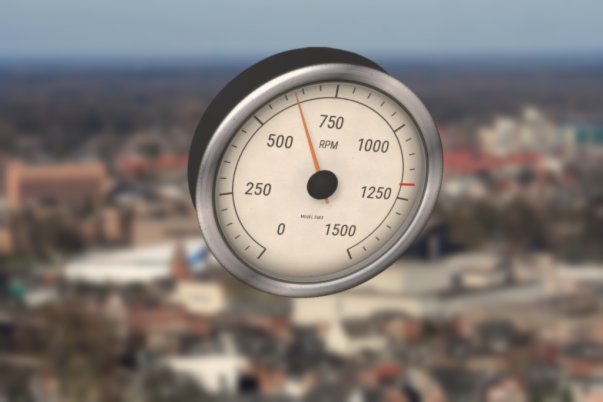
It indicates 625; rpm
